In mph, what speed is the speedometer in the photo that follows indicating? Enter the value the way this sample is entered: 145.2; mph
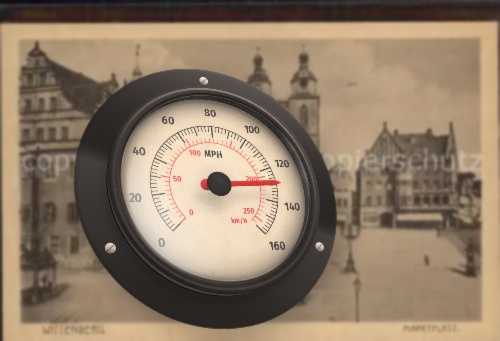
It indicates 130; mph
